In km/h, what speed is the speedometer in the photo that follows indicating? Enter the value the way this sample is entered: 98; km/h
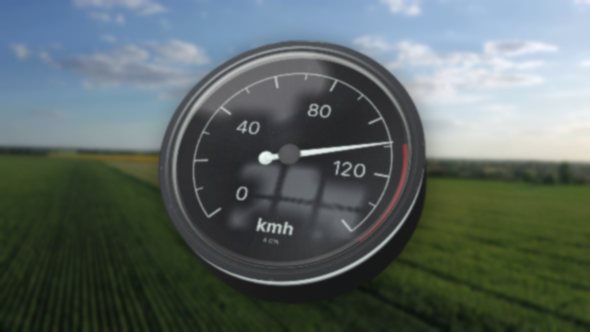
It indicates 110; km/h
